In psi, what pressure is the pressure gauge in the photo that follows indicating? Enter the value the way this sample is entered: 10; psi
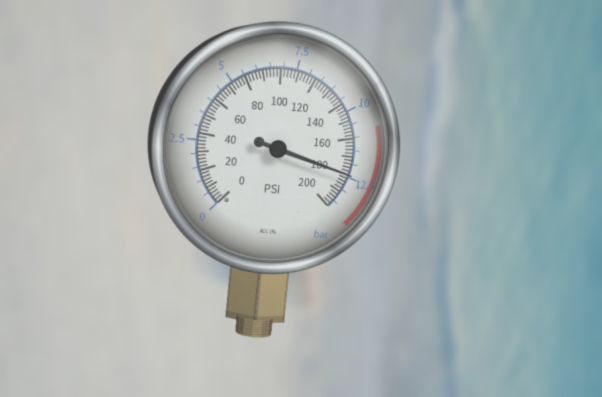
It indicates 180; psi
